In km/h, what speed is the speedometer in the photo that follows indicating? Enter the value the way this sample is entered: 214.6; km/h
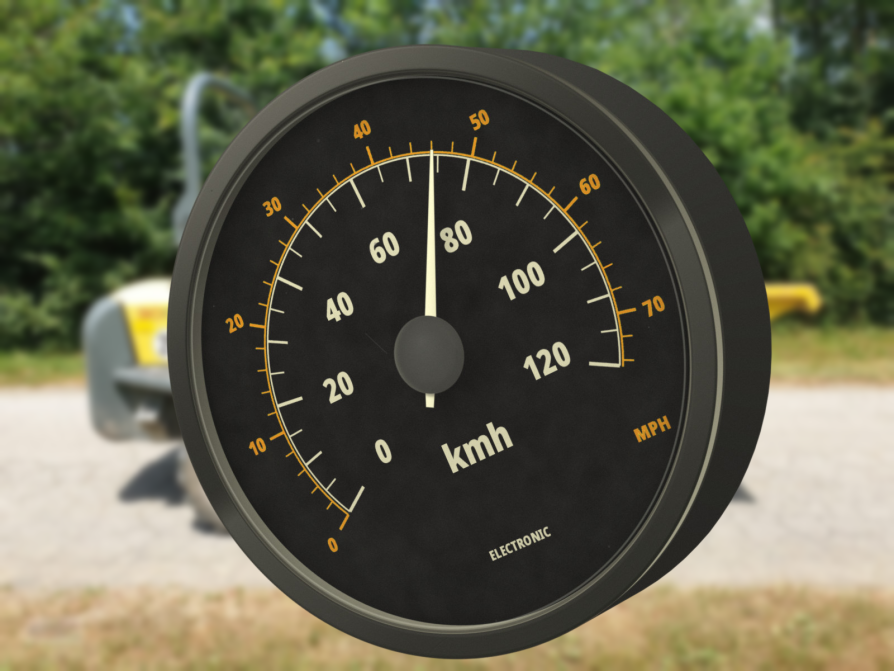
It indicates 75; km/h
